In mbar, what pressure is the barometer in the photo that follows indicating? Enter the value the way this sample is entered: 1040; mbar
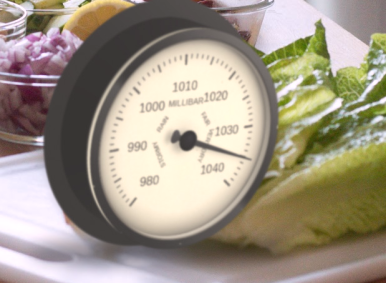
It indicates 1035; mbar
